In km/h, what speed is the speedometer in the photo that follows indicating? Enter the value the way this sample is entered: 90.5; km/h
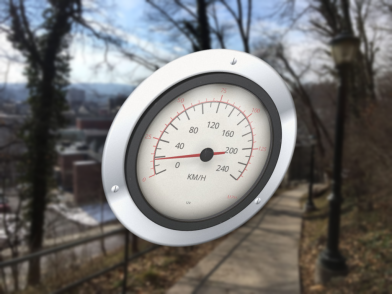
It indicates 20; km/h
